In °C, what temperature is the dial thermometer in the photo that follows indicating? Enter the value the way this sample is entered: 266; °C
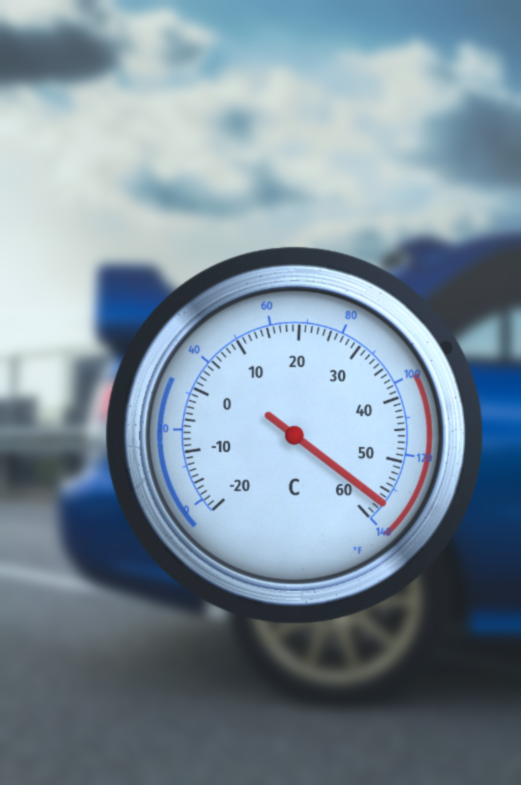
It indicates 57; °C
